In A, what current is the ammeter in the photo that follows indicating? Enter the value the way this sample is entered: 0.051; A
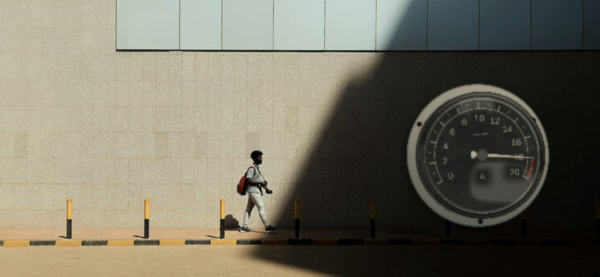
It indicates 18; A
